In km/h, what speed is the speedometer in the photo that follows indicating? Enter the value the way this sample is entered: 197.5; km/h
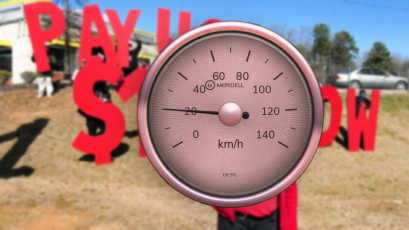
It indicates 20; km/h
